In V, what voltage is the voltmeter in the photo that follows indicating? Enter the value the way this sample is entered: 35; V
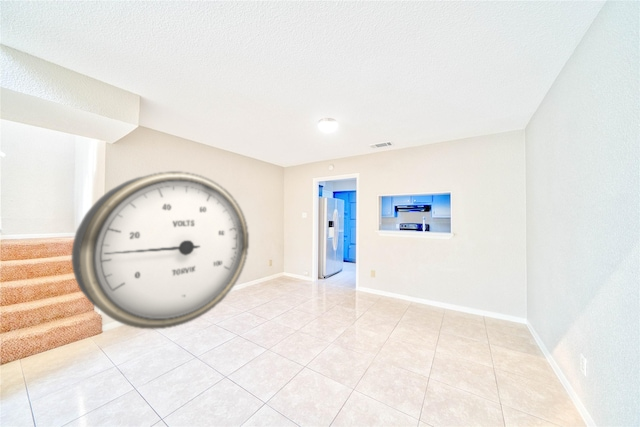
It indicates 12.5; V
